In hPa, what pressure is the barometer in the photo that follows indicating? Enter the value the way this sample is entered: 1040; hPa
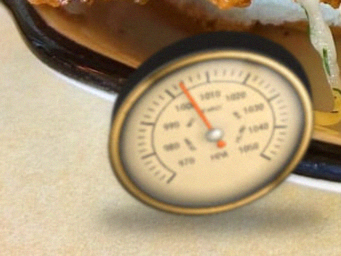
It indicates 1004; hPa
